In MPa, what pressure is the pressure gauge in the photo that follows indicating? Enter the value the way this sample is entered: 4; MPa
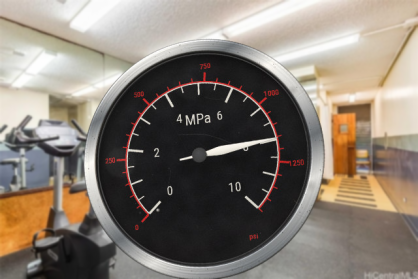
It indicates 8; MPa
